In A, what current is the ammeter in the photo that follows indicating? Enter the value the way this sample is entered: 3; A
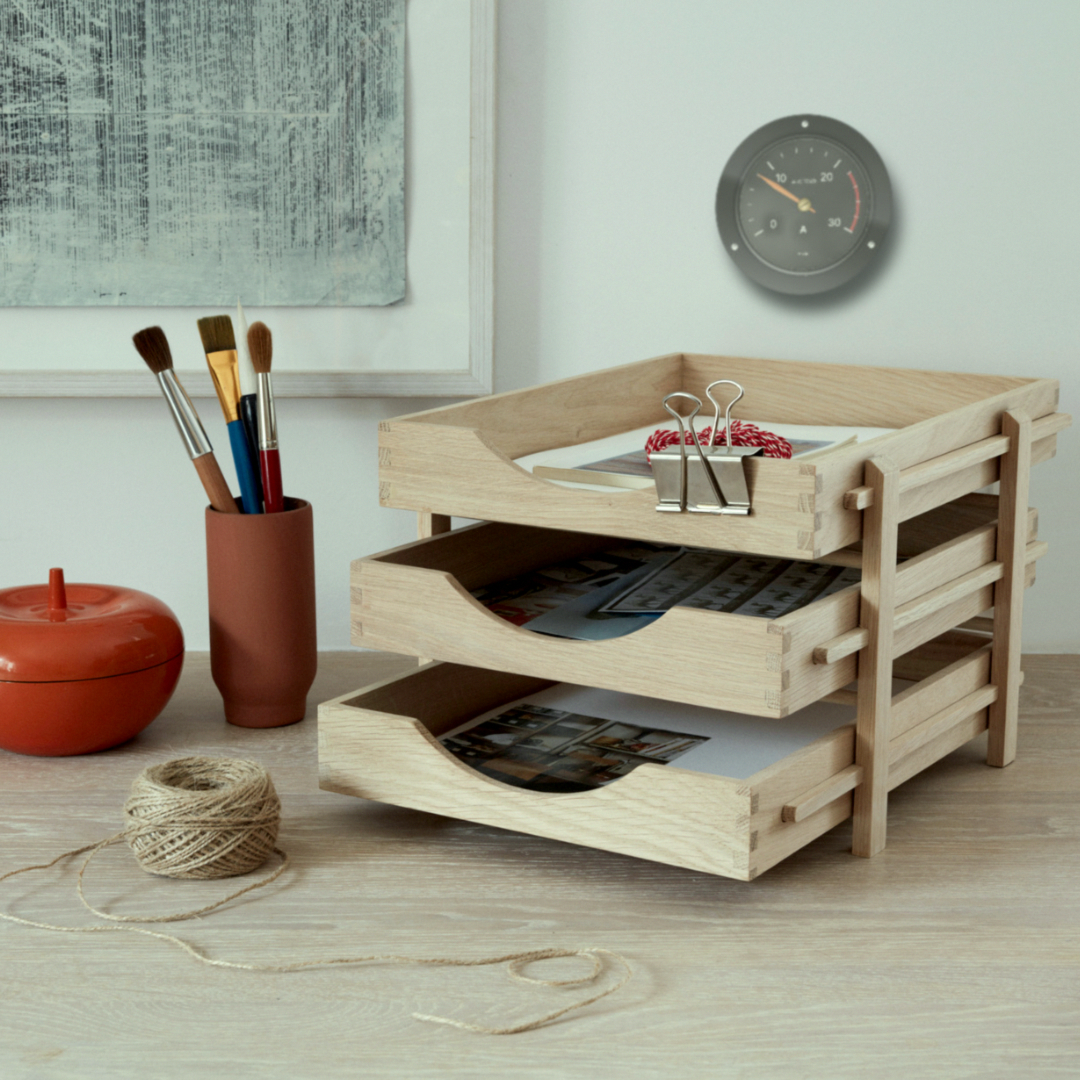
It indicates 8; A
